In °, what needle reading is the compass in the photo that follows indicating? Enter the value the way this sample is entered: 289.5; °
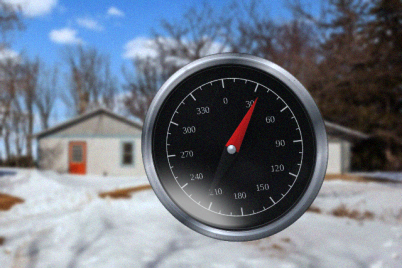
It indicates 35; °
